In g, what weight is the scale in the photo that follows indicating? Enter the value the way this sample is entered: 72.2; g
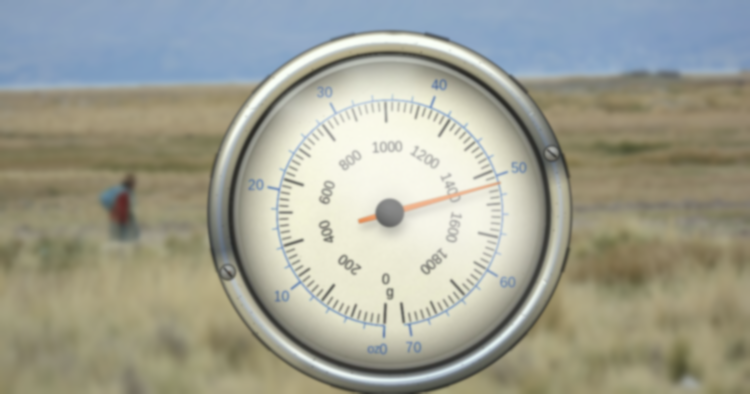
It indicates 1440; g
